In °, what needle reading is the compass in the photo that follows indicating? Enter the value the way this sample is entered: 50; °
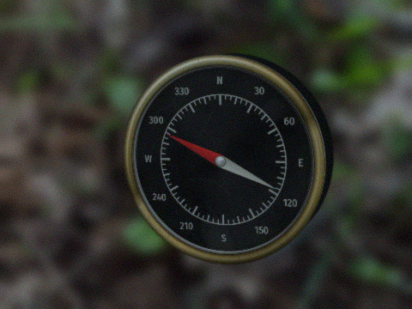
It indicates 295; °
